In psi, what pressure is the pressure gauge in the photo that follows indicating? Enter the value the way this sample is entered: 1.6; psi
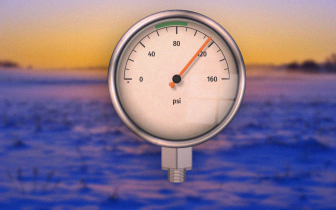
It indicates 115; psi
